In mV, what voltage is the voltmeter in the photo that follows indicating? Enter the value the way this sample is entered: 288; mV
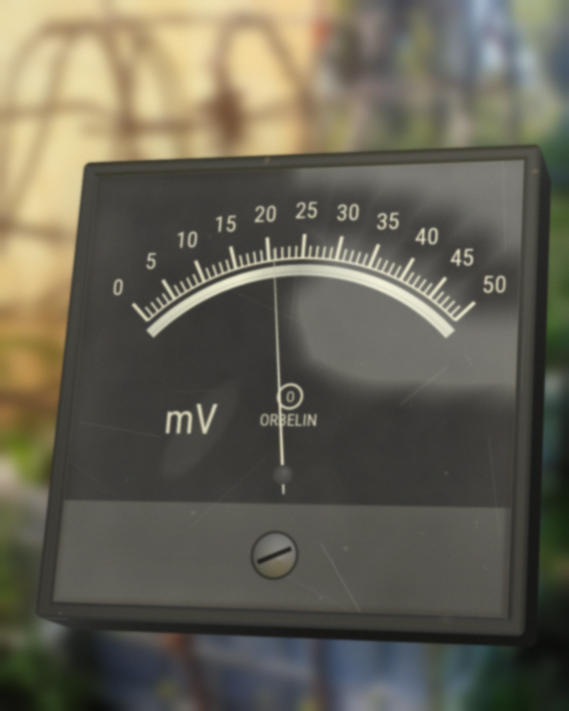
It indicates 21; mV
